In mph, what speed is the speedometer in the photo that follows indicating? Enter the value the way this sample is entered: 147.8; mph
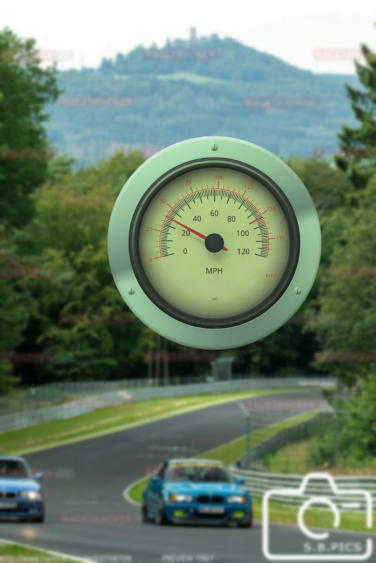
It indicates 25; mph
